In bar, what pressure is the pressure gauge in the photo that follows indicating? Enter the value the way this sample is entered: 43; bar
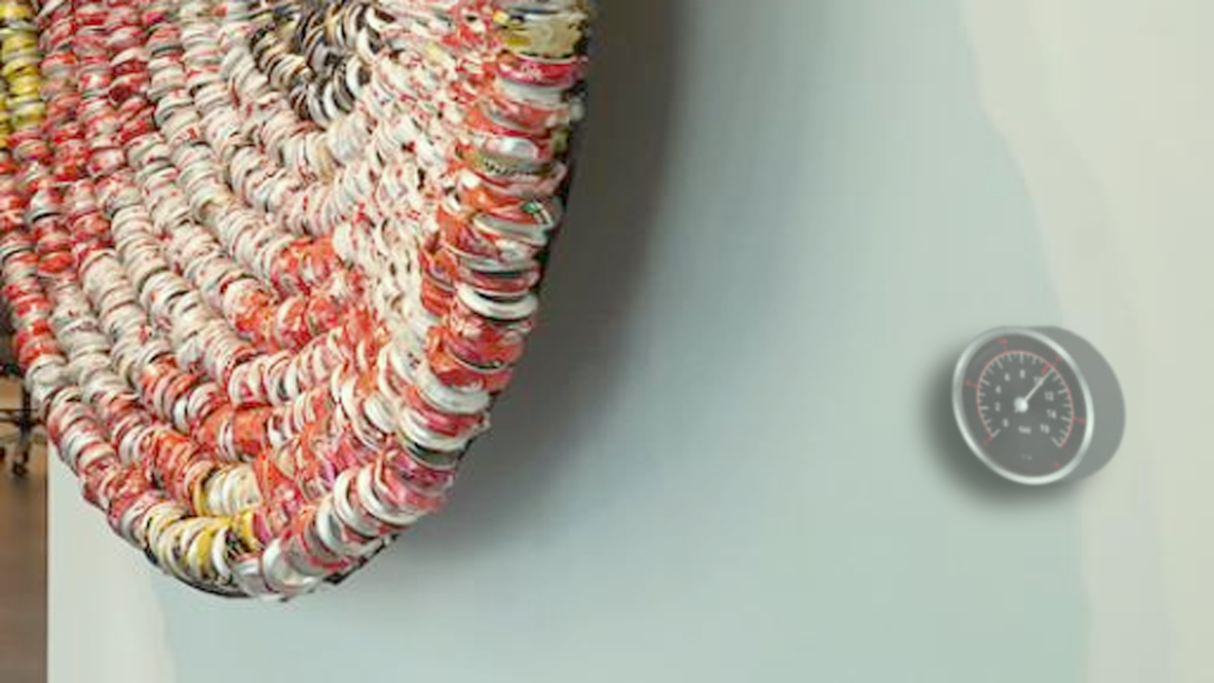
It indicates 10.5; bar
